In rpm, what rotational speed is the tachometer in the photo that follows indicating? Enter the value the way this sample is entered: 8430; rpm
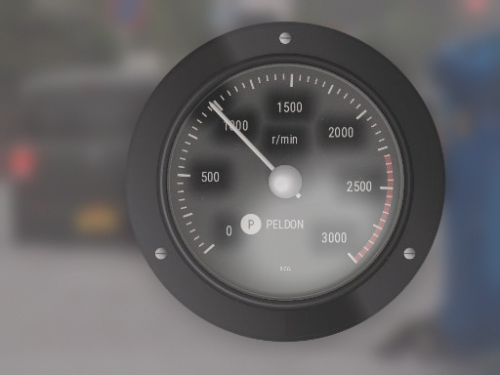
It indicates 975; rpm
